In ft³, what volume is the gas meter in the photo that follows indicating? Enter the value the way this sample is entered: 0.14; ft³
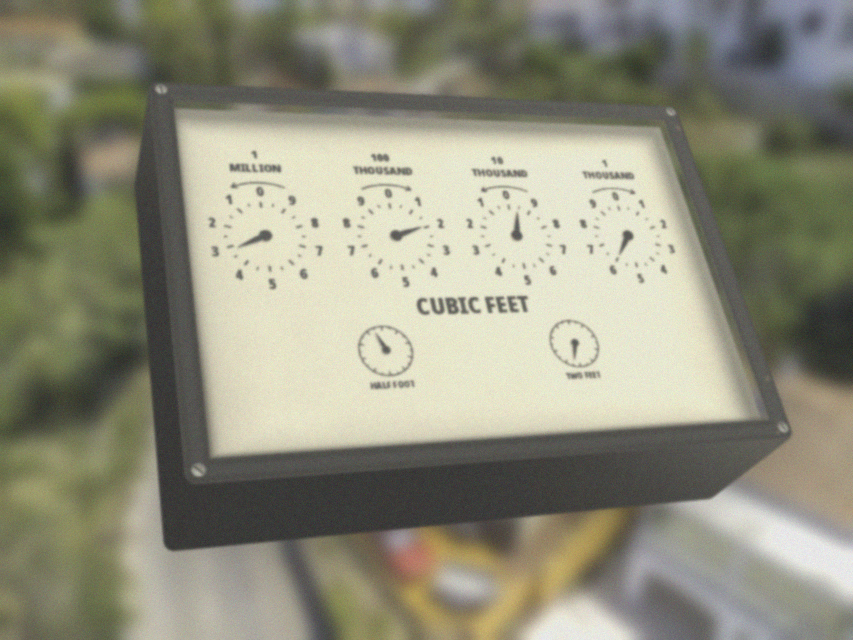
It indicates 319600; ft³
